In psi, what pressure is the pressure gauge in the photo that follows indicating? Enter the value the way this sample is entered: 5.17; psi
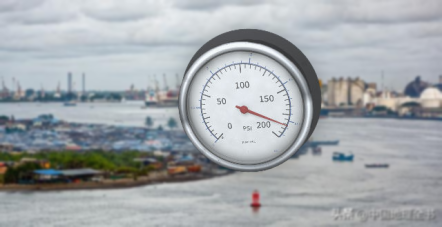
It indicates 185; psi
